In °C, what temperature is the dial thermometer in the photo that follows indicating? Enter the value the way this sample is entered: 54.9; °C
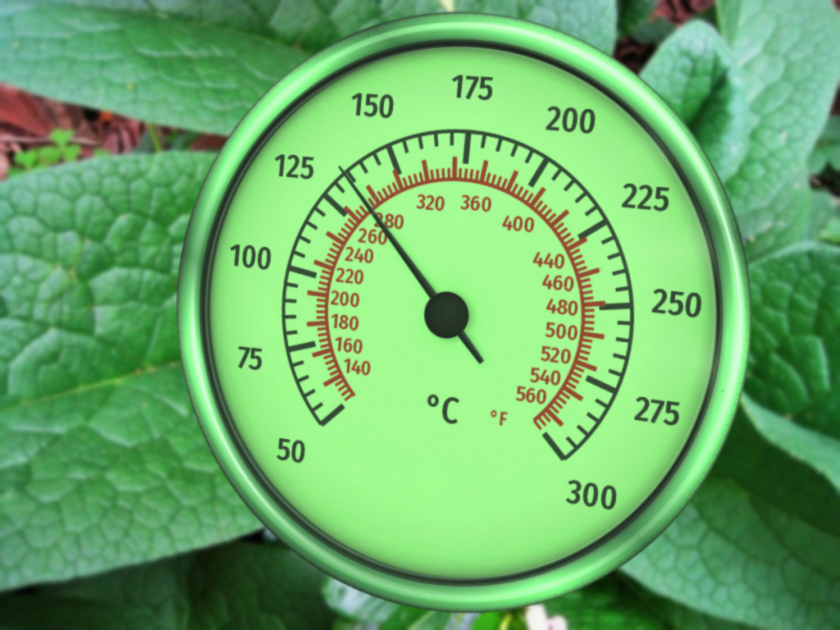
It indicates 135; °C
